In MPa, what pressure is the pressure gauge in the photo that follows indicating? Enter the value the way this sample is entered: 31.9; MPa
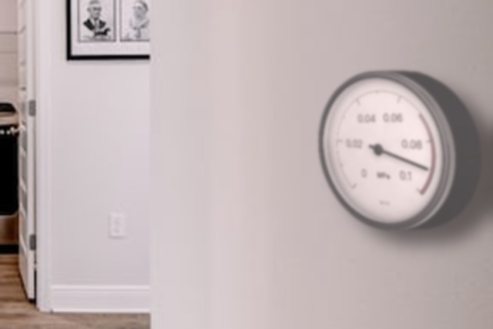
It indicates 0.09; MPa
